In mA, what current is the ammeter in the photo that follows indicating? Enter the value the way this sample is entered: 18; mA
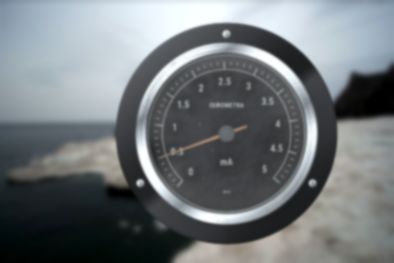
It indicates 0.5; mA
